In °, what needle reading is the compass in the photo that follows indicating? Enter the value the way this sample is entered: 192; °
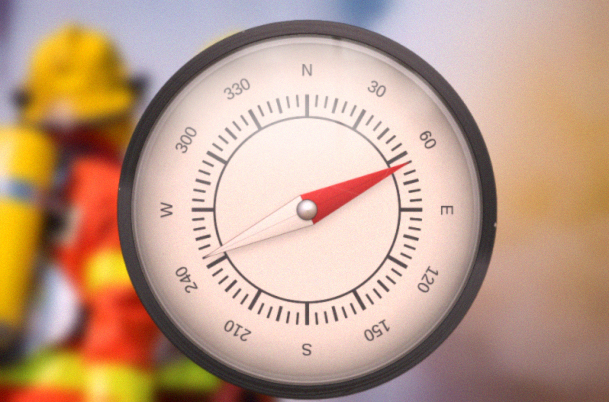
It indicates 65; °
